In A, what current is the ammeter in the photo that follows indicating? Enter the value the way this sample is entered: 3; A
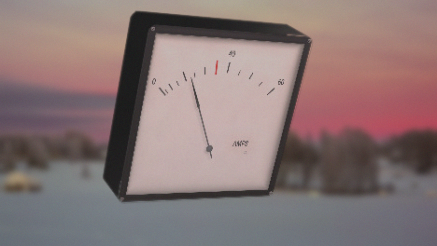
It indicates 22.5; A
